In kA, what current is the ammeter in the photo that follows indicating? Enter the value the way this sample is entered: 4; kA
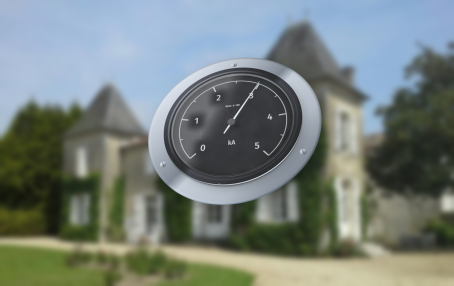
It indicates 3; kA
